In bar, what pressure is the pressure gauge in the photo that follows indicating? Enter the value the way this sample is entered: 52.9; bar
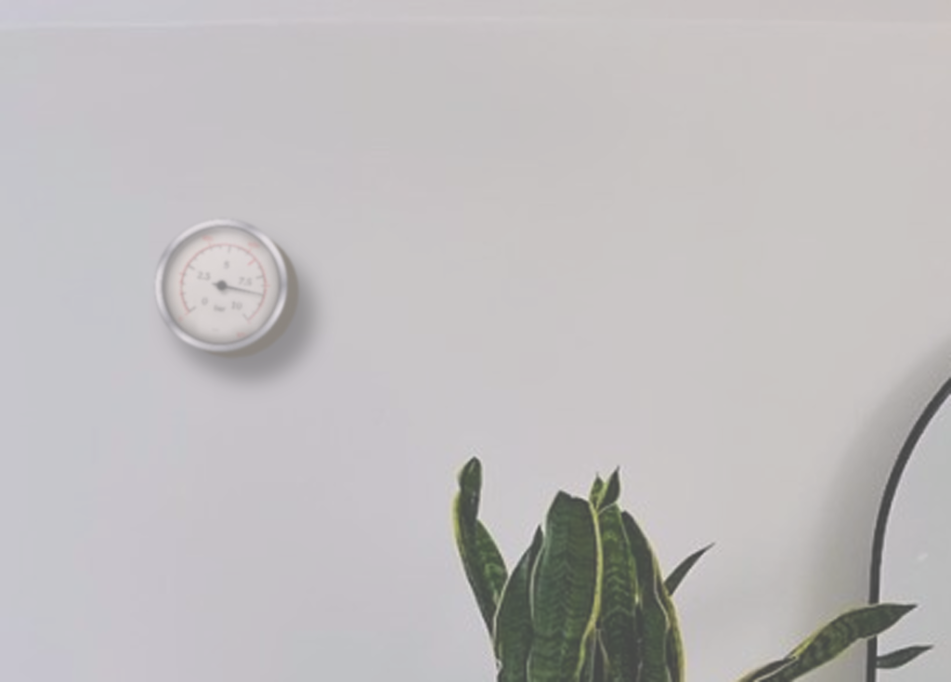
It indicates 8.5; bar
